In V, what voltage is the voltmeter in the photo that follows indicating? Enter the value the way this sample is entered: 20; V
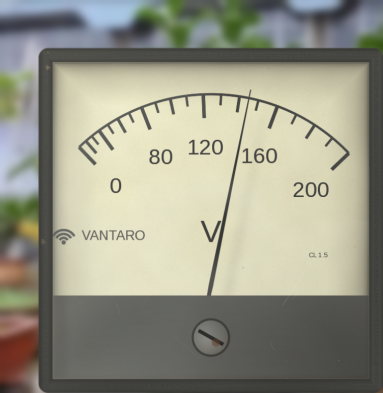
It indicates 145; V
